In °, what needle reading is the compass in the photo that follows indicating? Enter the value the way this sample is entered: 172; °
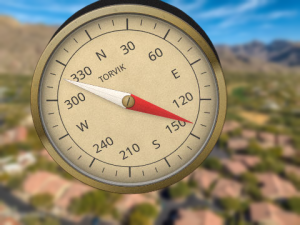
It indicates 140; °
